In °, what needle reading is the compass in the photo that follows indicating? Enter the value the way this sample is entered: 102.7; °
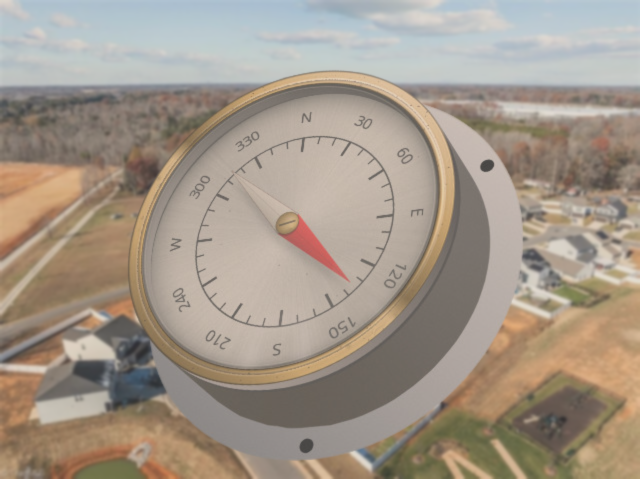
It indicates 135; °
